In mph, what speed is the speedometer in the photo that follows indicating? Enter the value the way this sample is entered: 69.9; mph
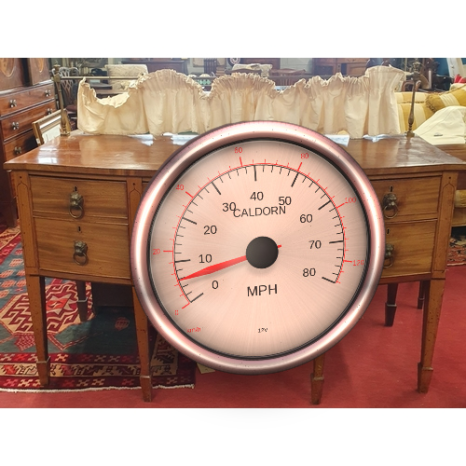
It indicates 6; mph
